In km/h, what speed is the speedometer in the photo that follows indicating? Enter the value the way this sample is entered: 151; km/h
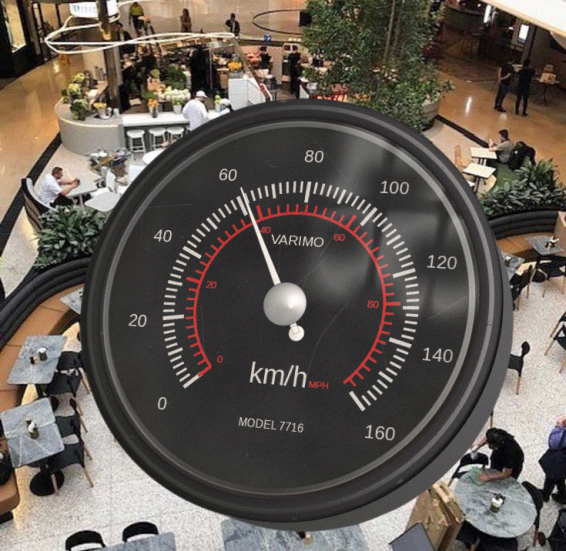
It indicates 62; km/h
